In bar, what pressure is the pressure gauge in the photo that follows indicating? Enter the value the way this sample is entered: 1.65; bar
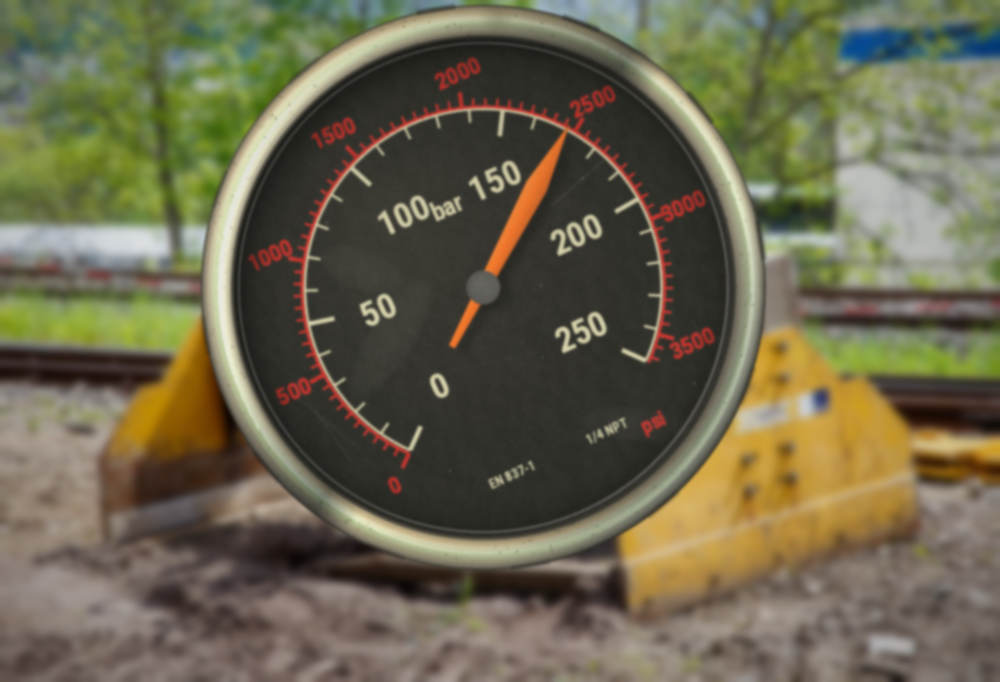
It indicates 170; bar
